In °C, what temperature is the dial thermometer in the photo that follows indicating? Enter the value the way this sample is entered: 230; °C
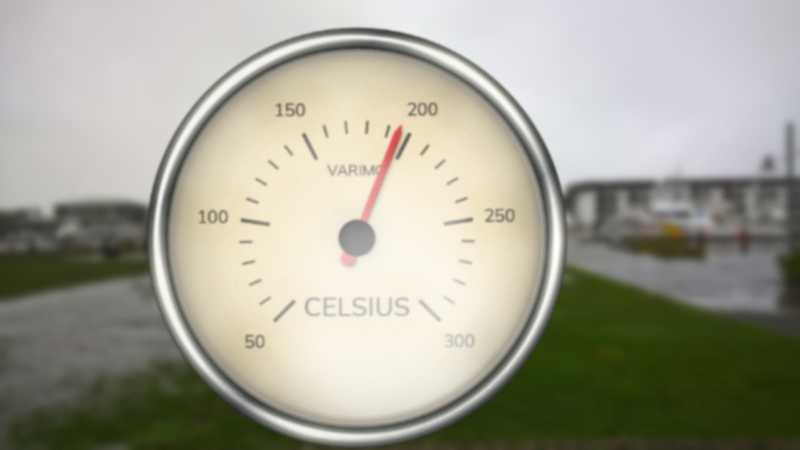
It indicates 195; °C
